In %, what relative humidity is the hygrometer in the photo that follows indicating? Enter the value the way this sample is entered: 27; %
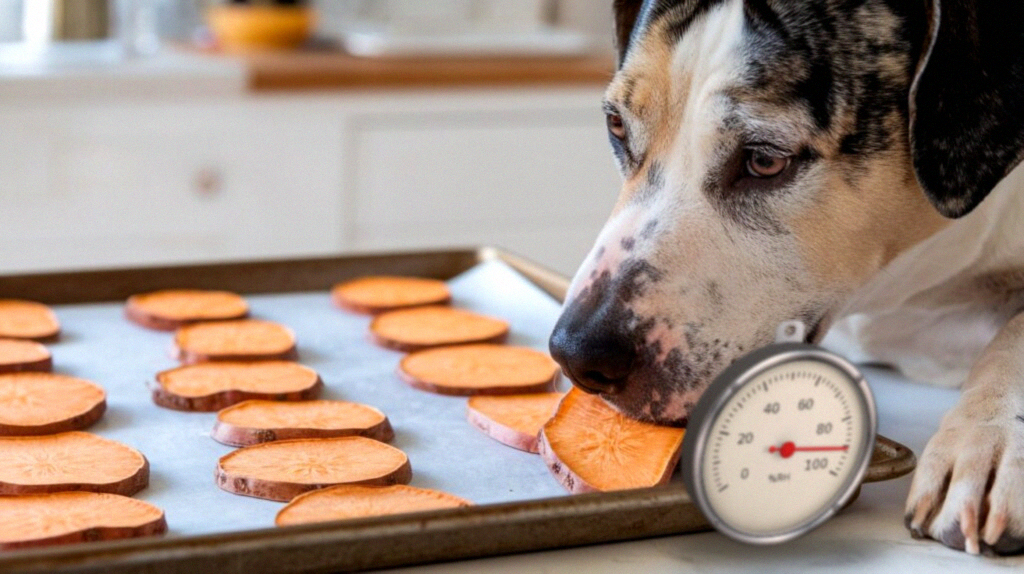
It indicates 90; %
